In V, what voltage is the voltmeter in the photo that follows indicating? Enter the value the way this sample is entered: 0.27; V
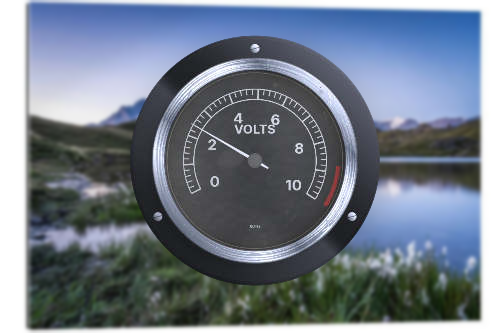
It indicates 2.4; V
